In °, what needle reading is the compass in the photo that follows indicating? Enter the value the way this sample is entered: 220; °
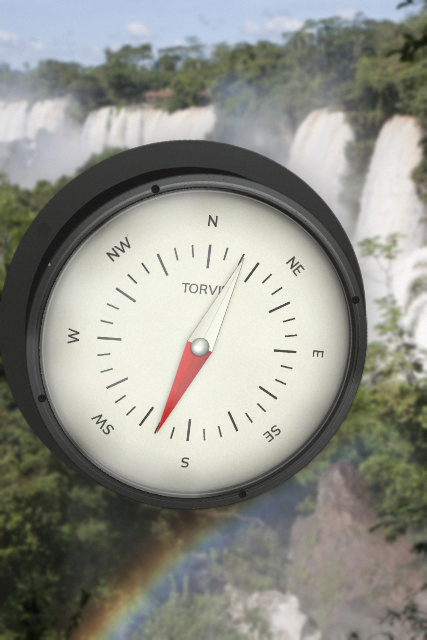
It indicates 200; °
